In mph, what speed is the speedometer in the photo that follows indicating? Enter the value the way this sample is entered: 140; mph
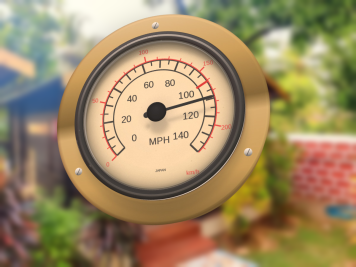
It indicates 110; mph
